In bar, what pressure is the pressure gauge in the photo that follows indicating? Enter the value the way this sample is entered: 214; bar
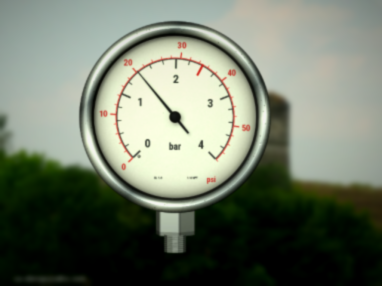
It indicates 1.4; bar
